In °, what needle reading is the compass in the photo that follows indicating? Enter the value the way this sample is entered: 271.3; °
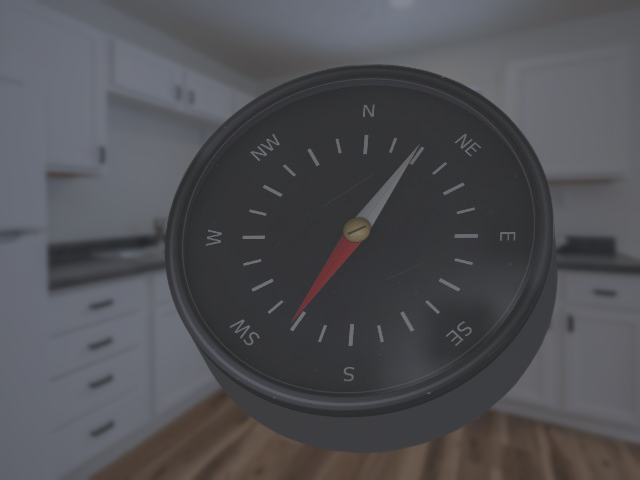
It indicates 210; °
